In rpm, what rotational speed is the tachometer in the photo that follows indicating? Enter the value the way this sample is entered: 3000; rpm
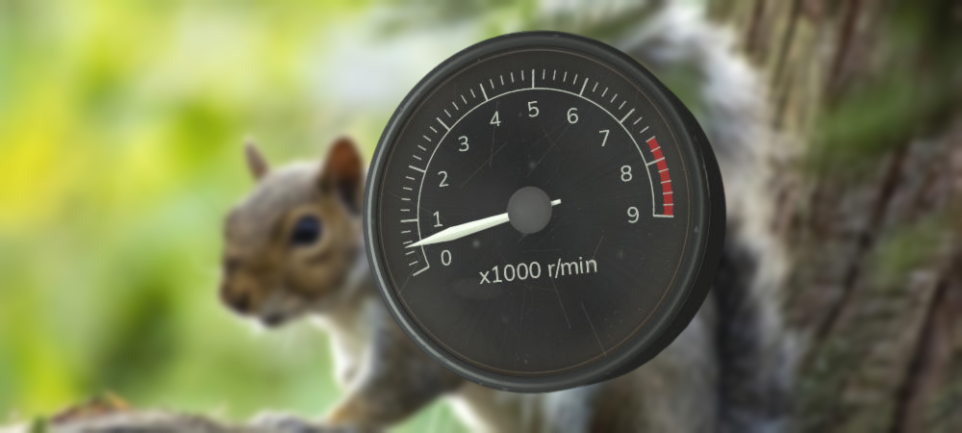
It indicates 500; rpm
